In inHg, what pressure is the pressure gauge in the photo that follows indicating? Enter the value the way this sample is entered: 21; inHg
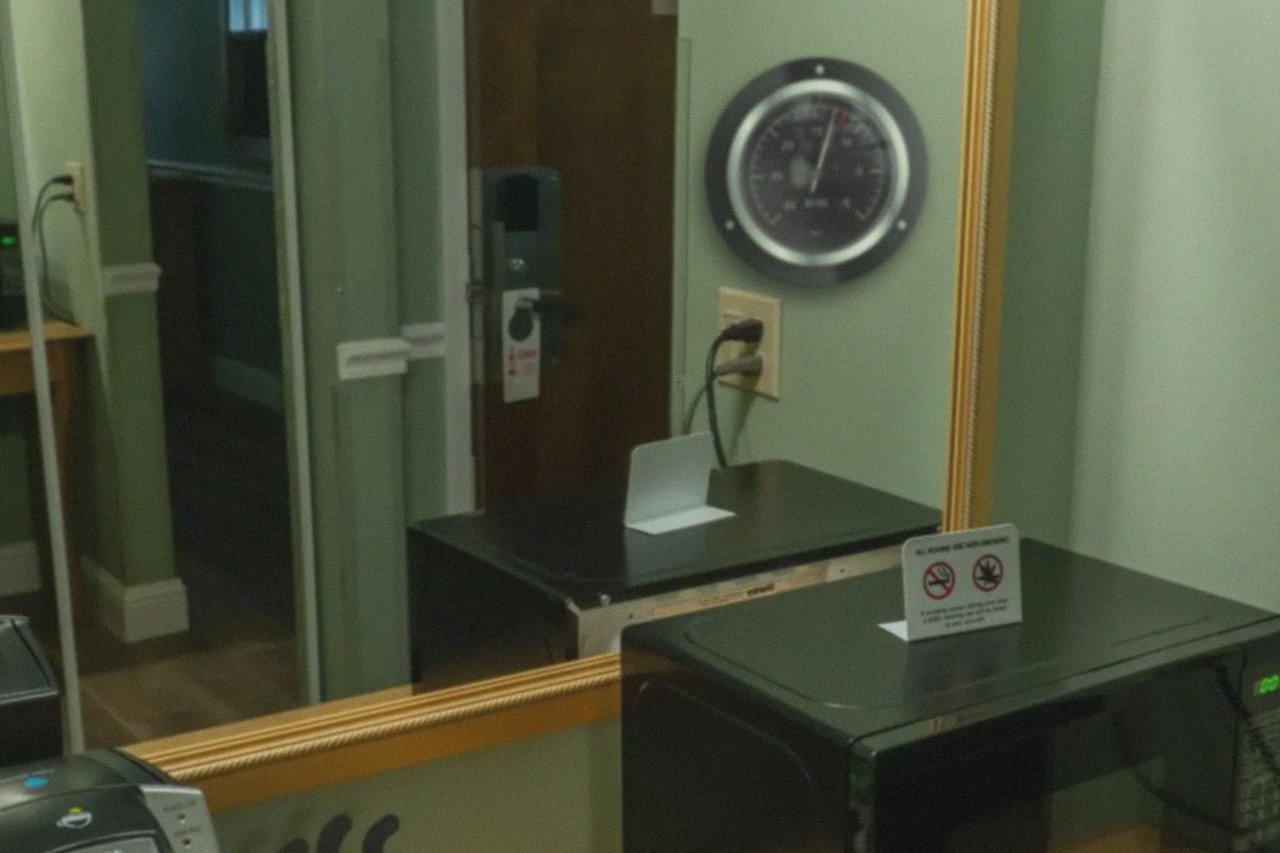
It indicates -13; inHg
